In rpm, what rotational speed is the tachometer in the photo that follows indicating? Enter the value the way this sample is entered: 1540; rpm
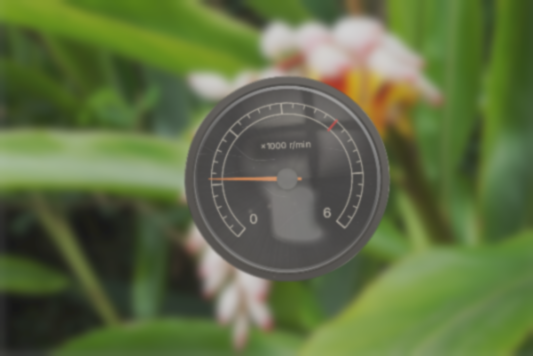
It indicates 1100; rpm
